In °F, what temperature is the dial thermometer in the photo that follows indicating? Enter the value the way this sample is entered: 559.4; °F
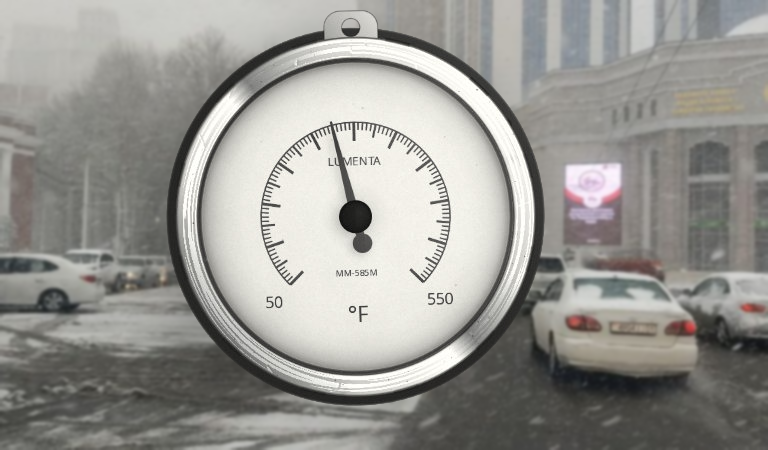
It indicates 275; °F
